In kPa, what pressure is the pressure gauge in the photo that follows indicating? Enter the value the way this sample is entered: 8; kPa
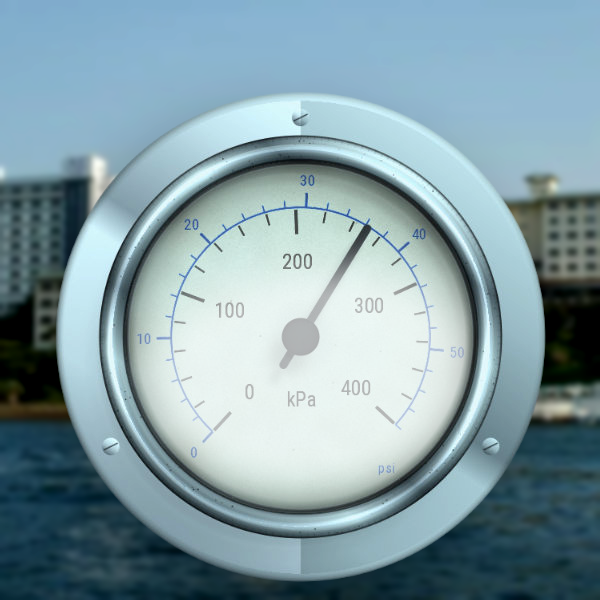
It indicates 250; kPa
